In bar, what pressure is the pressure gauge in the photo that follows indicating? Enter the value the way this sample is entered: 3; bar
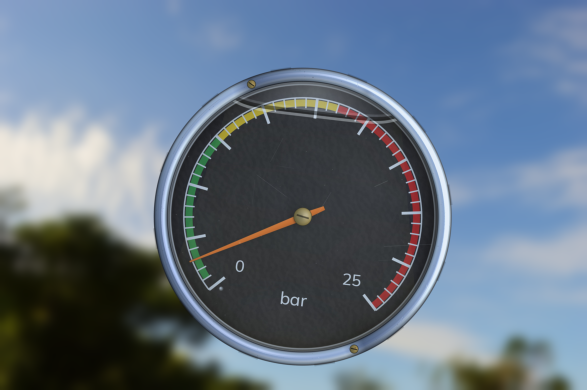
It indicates 1.5; bar
